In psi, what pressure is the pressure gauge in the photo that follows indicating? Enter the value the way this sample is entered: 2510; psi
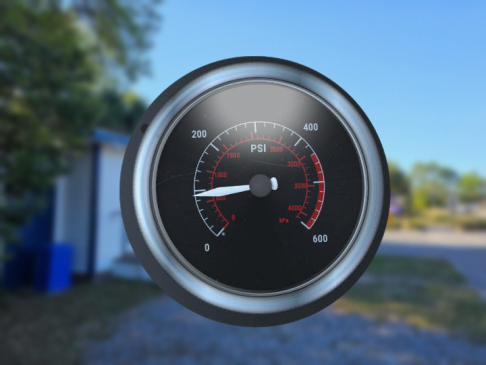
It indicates 90; psi
